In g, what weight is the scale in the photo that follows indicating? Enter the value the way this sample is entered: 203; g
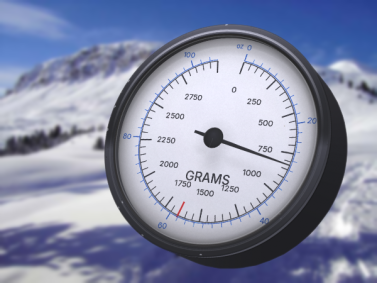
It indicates 825; g
